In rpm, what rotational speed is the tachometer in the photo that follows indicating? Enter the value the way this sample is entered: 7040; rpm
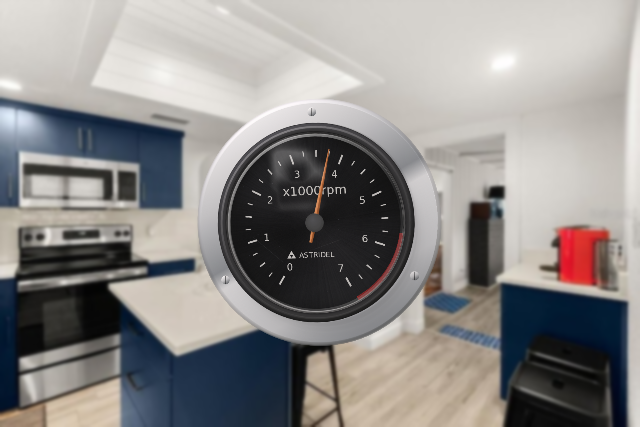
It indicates 3750; rpm
